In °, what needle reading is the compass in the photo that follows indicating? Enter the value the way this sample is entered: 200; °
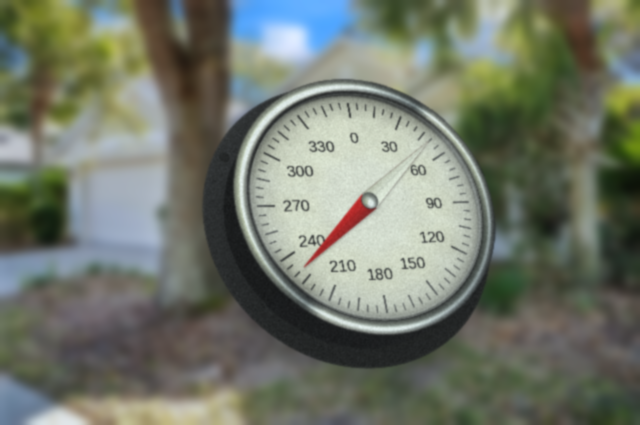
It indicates 230; °
